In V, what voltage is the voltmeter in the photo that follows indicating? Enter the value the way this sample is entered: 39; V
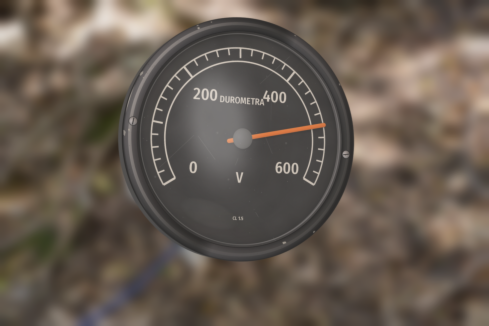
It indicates 500; V
